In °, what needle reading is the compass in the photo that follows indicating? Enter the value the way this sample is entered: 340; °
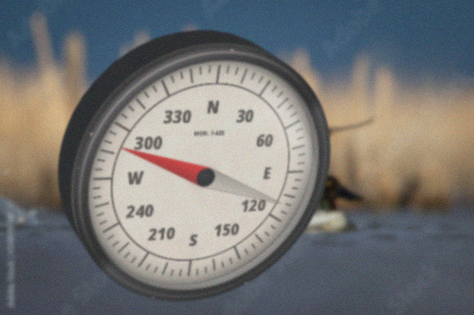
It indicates 290; °
